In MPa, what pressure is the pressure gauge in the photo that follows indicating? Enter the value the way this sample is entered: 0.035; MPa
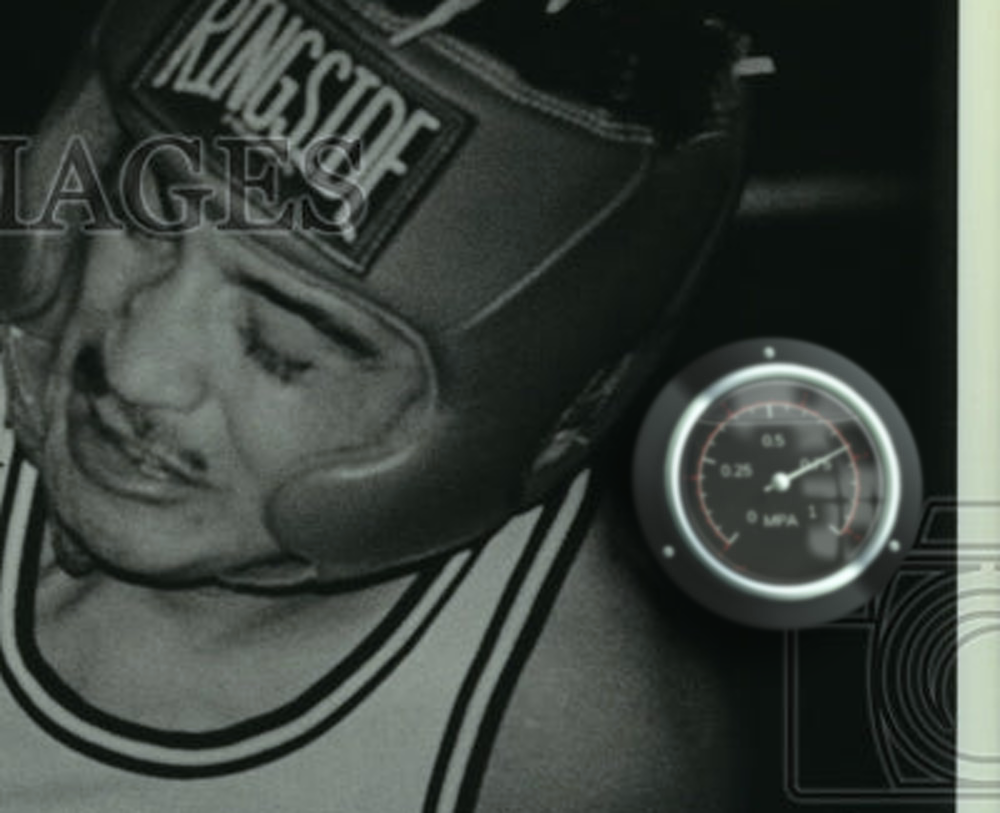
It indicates 0.75; MPa
